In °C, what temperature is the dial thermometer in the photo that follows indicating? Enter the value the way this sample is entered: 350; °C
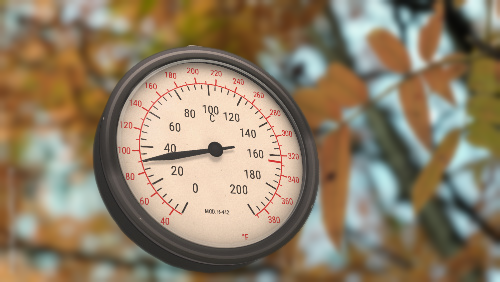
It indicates 32; °C
